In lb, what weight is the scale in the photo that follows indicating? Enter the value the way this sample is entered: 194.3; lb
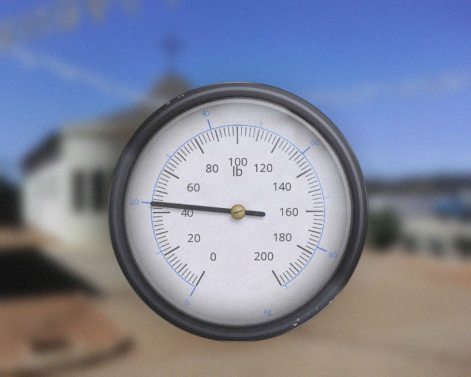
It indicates 44; lb
